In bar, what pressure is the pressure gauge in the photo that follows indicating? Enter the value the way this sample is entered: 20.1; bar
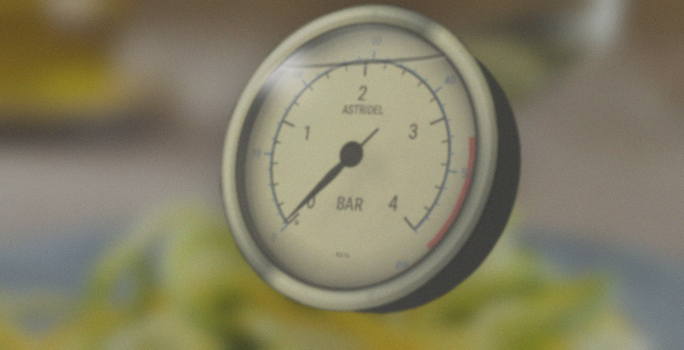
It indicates 0; bar
